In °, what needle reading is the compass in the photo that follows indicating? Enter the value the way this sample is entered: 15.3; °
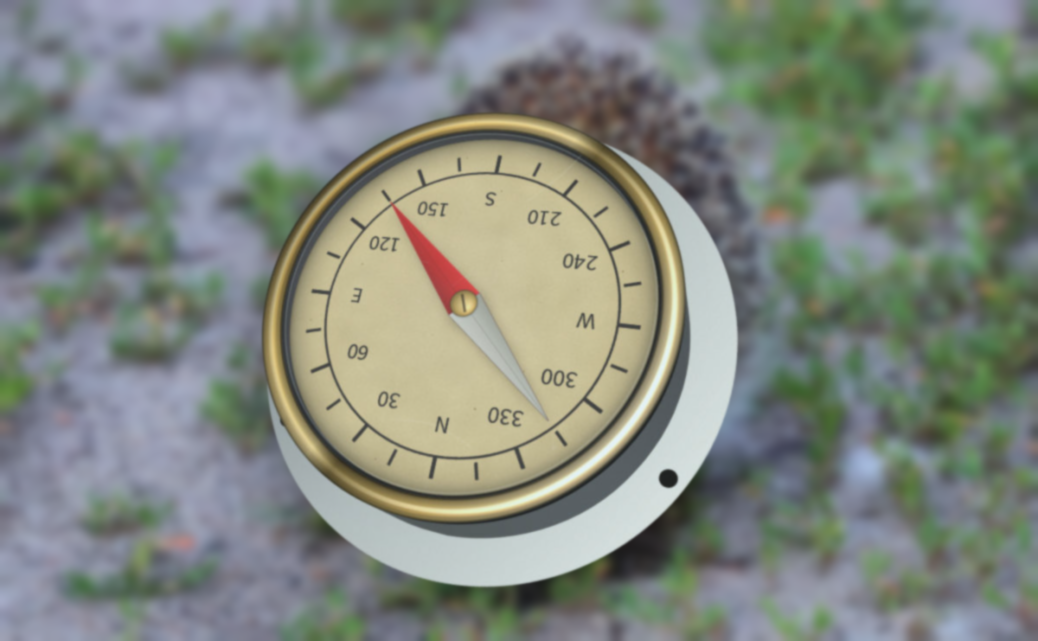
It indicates 135; °
